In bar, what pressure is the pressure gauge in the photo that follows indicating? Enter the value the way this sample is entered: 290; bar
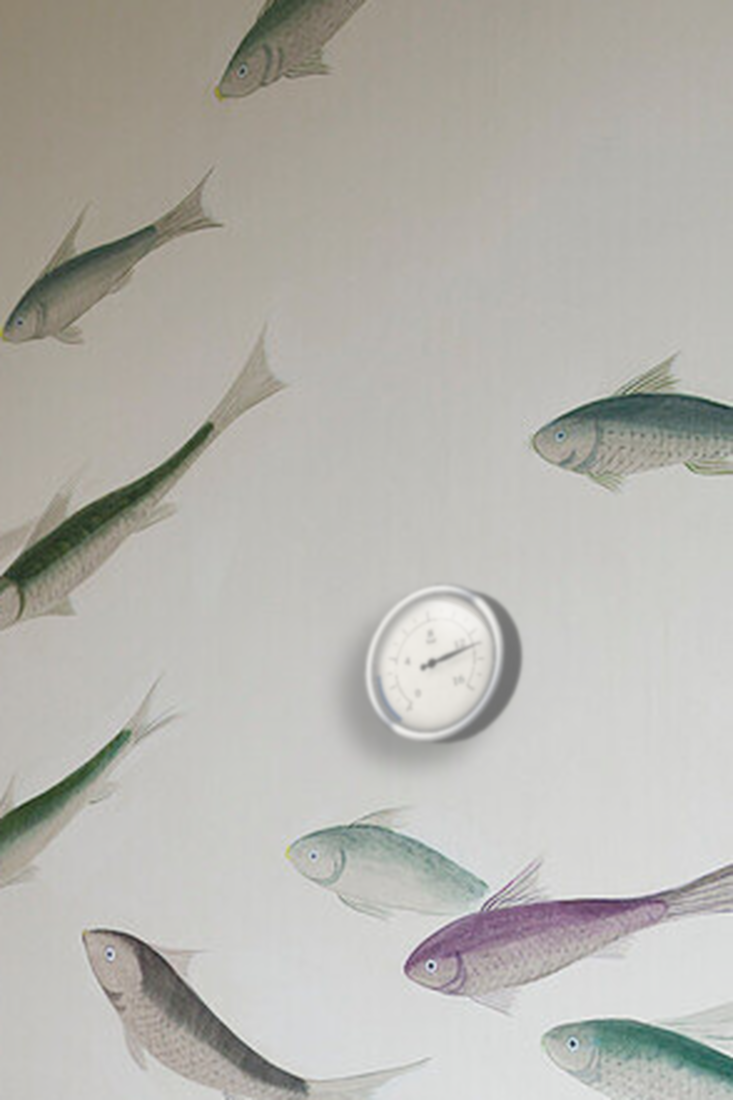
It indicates 13; bar
